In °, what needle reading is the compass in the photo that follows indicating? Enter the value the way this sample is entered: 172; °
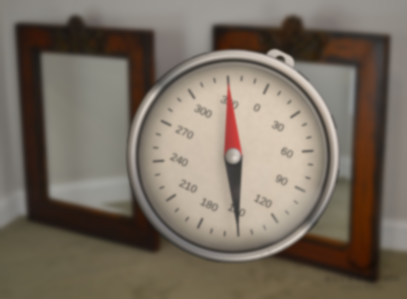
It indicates 330; °
